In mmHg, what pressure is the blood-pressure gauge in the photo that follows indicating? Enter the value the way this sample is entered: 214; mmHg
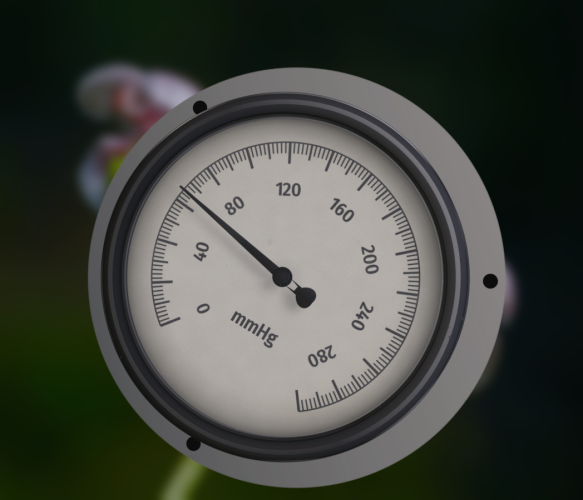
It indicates 66; mmHg
